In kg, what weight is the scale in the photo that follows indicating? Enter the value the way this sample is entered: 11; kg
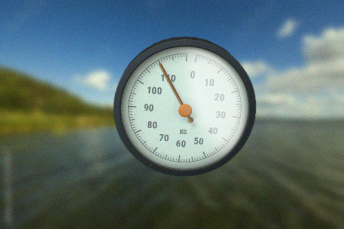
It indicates 110; kg
